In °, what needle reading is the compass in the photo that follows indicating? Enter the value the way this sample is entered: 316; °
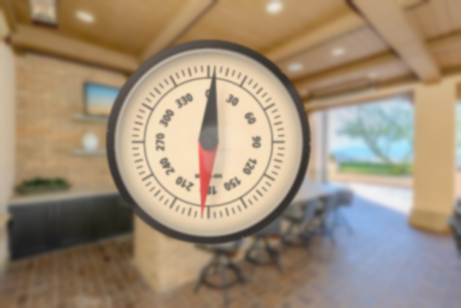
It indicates 185; °
